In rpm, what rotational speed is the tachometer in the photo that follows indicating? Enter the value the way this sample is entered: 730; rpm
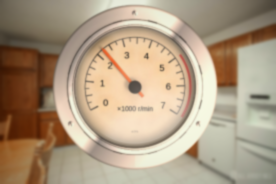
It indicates 2250; rpm
